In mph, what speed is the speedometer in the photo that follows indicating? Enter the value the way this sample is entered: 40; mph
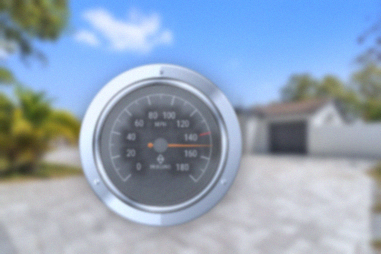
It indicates 150; mph
